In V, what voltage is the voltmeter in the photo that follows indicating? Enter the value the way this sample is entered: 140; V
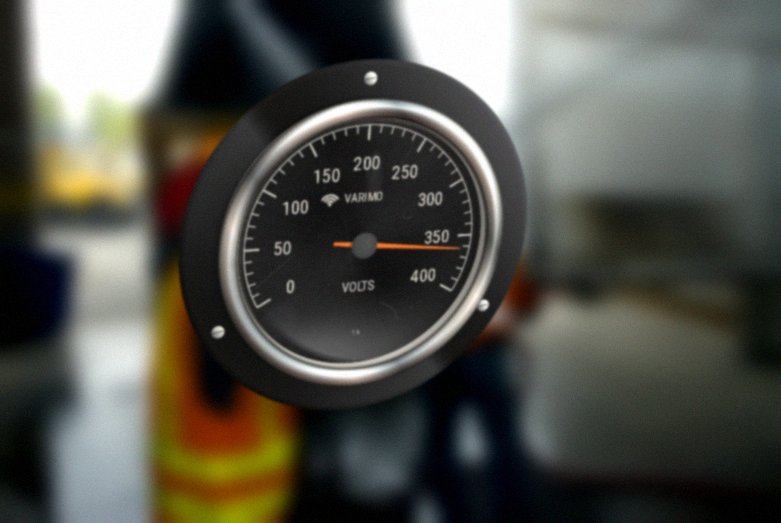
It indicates 360; V
